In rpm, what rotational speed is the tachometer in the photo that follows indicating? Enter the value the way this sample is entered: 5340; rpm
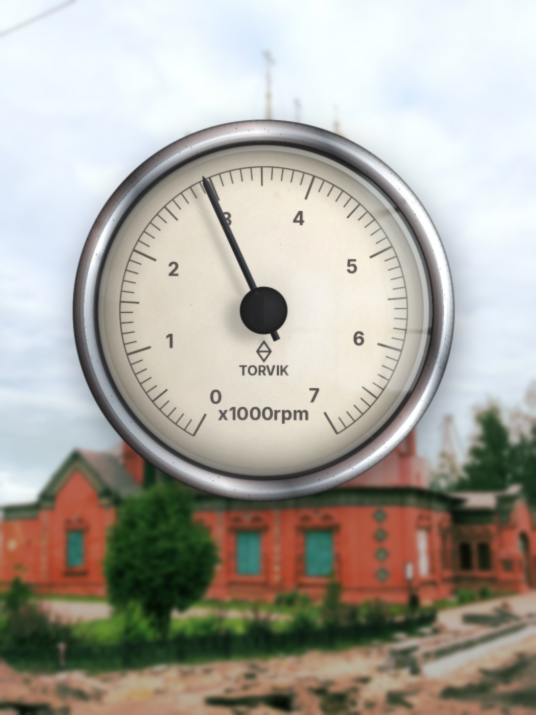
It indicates 2950; rpm
